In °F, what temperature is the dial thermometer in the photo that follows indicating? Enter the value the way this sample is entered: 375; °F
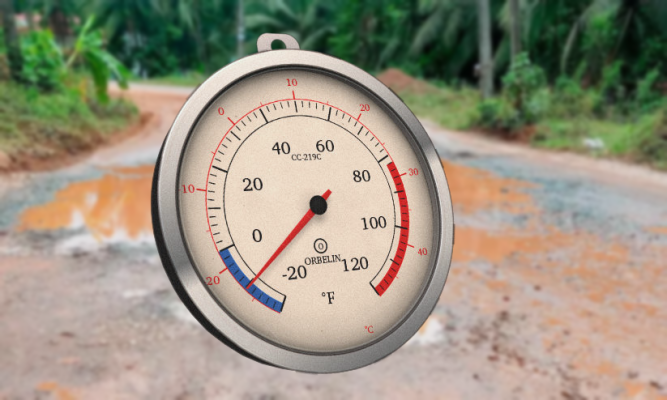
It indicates -10; °F
